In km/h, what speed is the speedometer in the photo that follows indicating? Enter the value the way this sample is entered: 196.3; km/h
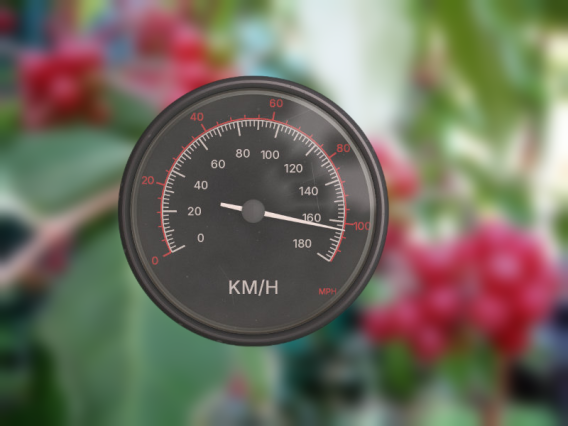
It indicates 164; km/h
